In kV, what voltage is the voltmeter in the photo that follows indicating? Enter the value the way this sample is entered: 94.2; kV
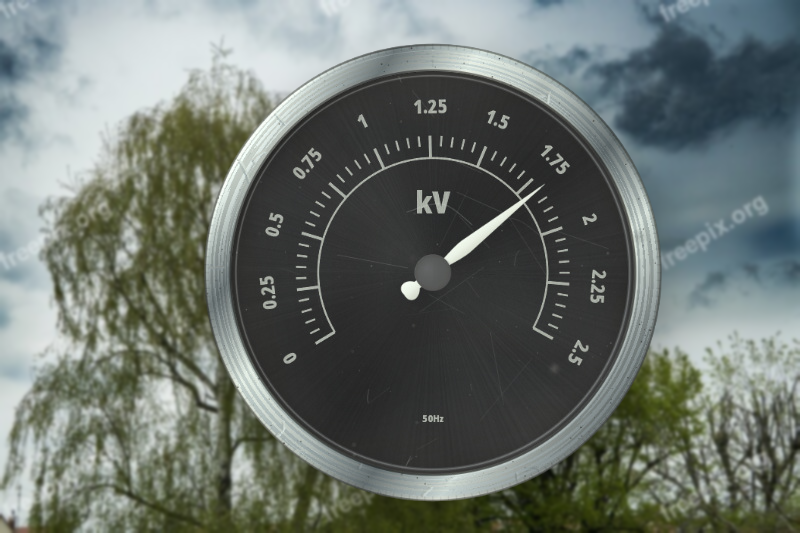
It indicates 1.8; kV
